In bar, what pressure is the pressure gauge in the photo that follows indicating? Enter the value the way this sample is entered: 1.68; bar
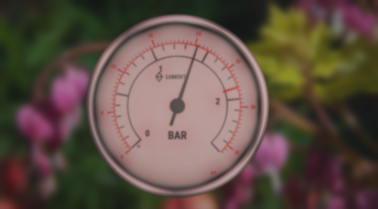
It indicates 1.4; bar
